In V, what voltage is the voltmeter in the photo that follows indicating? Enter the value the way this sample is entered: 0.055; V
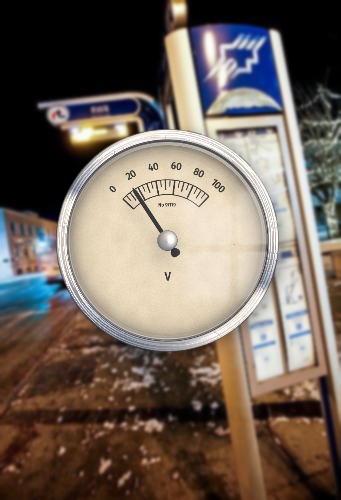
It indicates 15; V
